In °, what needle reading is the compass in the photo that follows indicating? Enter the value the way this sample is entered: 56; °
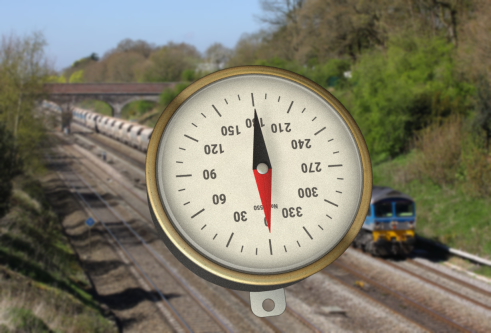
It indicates 0; °
